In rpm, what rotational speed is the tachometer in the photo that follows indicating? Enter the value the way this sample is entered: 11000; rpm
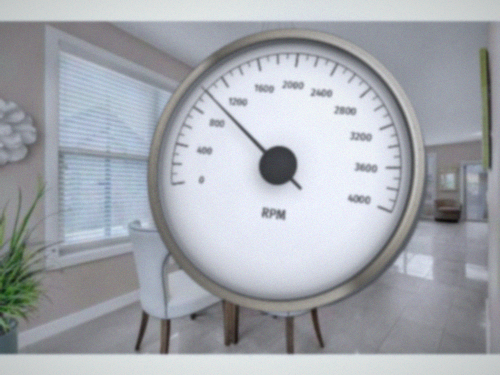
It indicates 1000; rpm
